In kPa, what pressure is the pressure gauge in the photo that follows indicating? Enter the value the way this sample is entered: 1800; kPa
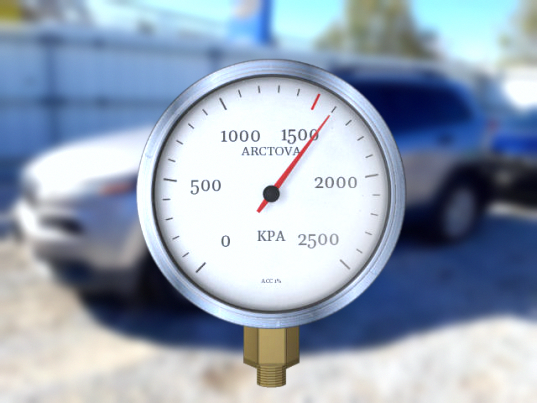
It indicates 1600; kPa
